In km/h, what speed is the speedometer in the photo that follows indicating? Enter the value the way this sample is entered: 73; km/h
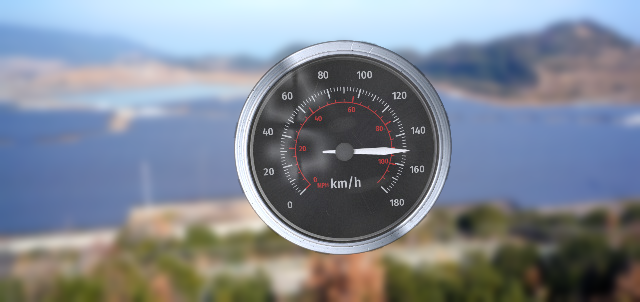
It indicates 150; km/h
